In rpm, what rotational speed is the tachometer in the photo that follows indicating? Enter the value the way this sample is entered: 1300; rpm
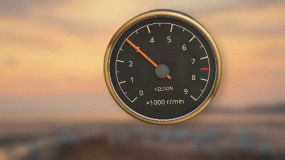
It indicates 3000; rpm
